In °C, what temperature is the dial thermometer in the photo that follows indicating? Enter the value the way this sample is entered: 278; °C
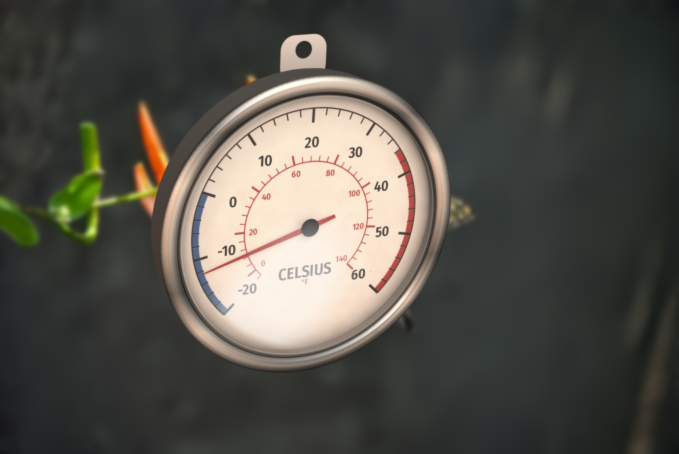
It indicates -12; °C
